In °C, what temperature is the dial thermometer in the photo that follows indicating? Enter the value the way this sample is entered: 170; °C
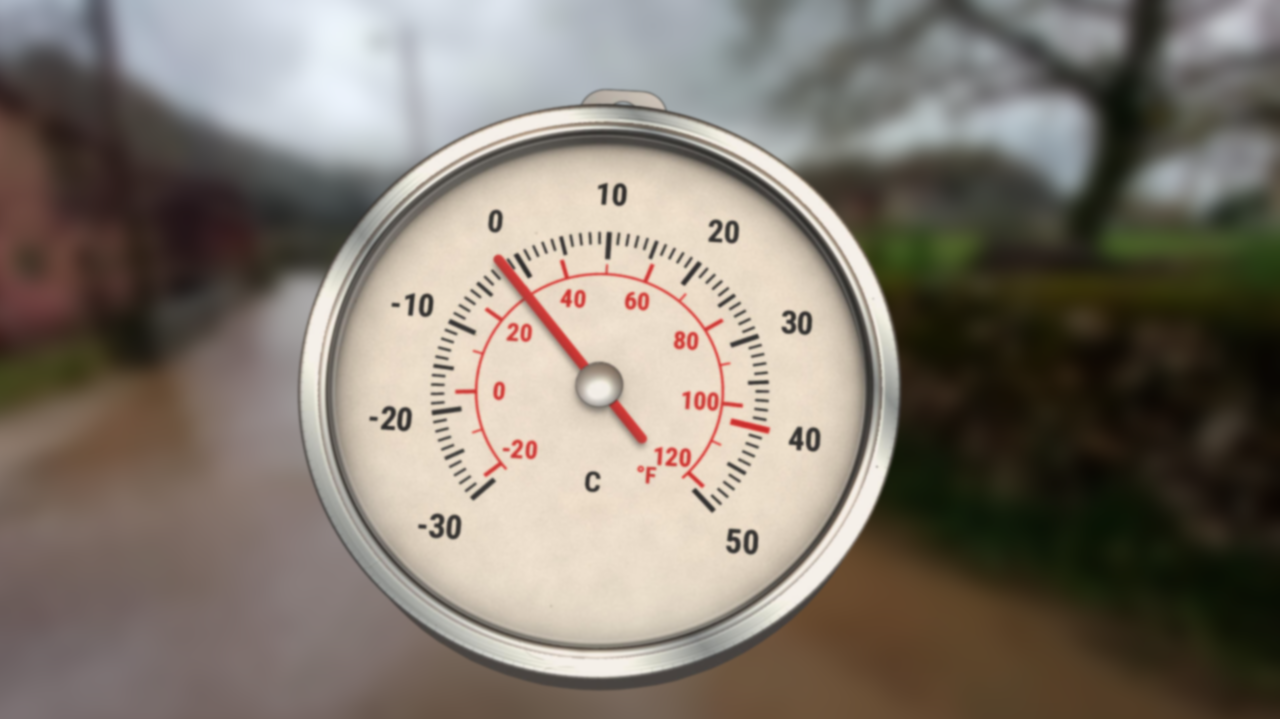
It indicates -2; °C
